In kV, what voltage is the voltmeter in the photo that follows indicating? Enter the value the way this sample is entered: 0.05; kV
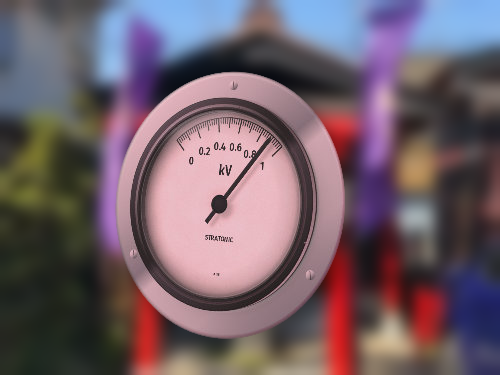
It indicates 0.9; kV
